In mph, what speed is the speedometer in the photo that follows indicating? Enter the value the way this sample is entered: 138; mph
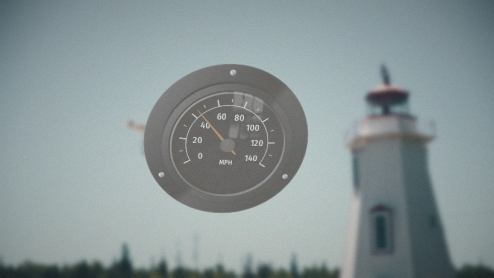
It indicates 45; mph
